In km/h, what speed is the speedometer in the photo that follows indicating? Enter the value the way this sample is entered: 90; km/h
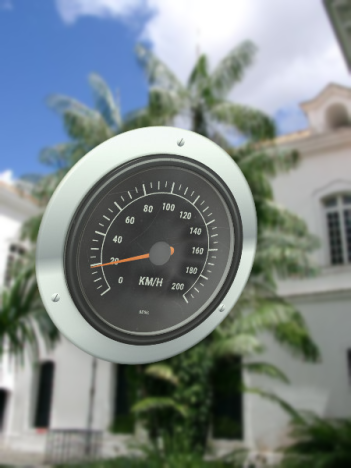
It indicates 20; km/h
